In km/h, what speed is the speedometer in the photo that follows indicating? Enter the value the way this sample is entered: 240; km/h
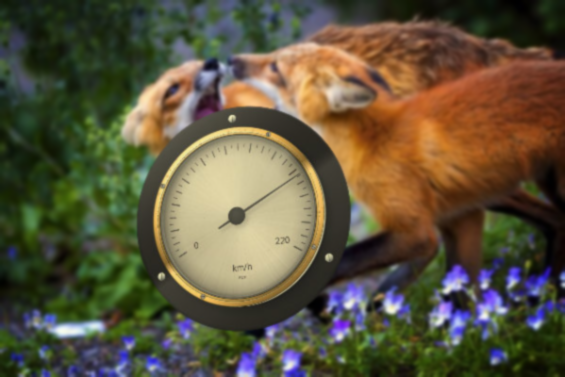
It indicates 165; km/h
